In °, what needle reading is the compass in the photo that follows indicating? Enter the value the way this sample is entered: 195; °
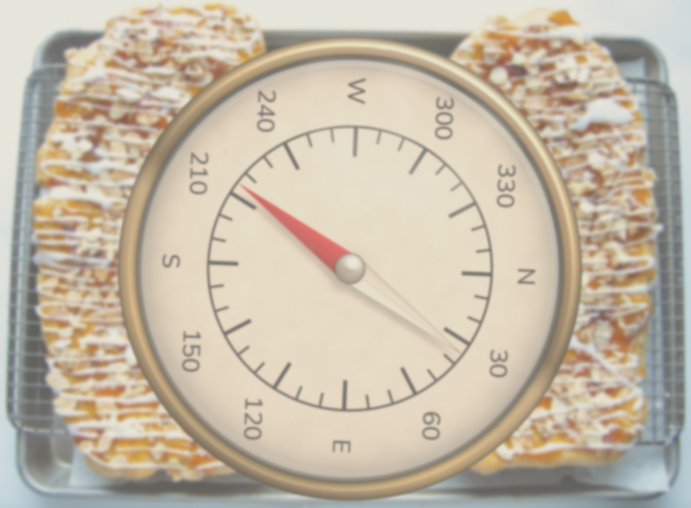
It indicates 215; °
